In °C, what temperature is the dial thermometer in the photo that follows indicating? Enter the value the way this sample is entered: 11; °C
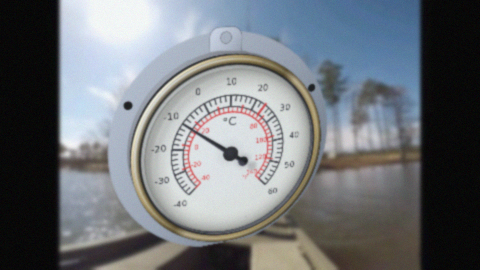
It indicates -10; °C
